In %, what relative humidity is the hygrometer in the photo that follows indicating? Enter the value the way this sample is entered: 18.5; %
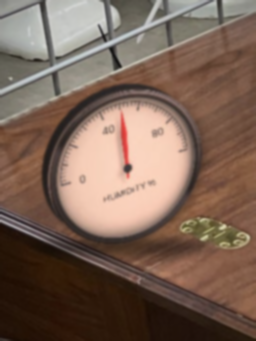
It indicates 50; %
